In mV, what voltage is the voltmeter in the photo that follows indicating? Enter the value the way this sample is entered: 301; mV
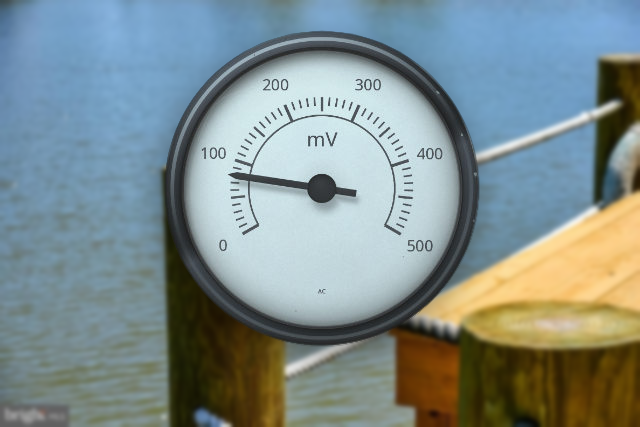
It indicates 80; mV
